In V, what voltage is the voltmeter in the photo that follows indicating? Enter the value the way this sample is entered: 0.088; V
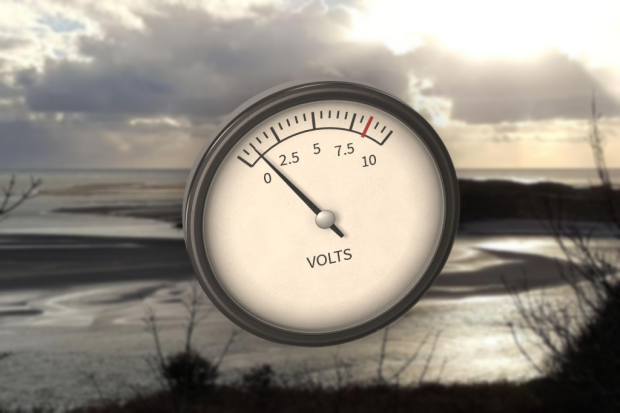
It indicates 1; V
